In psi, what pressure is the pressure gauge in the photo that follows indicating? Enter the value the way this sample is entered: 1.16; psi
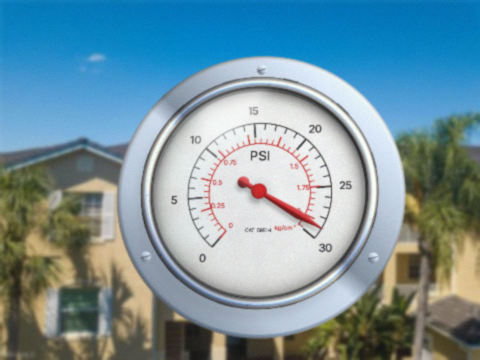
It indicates 29; psi
